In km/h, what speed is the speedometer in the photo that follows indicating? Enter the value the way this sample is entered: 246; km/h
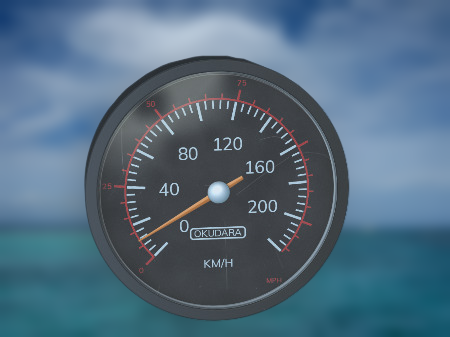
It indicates 12; km/h
